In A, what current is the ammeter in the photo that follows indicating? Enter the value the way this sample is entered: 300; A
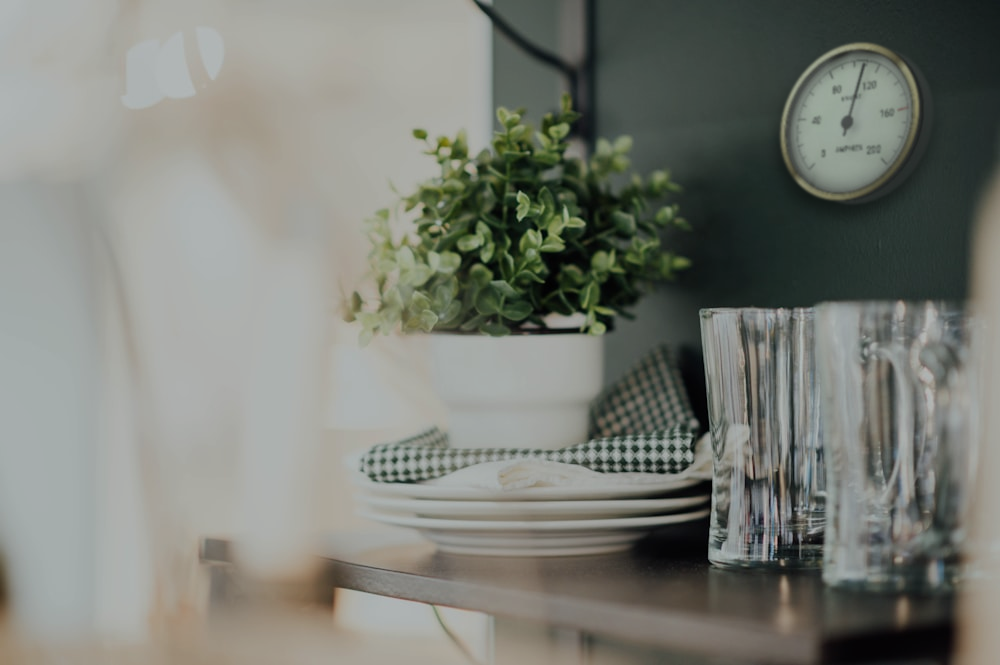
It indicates 110; A
